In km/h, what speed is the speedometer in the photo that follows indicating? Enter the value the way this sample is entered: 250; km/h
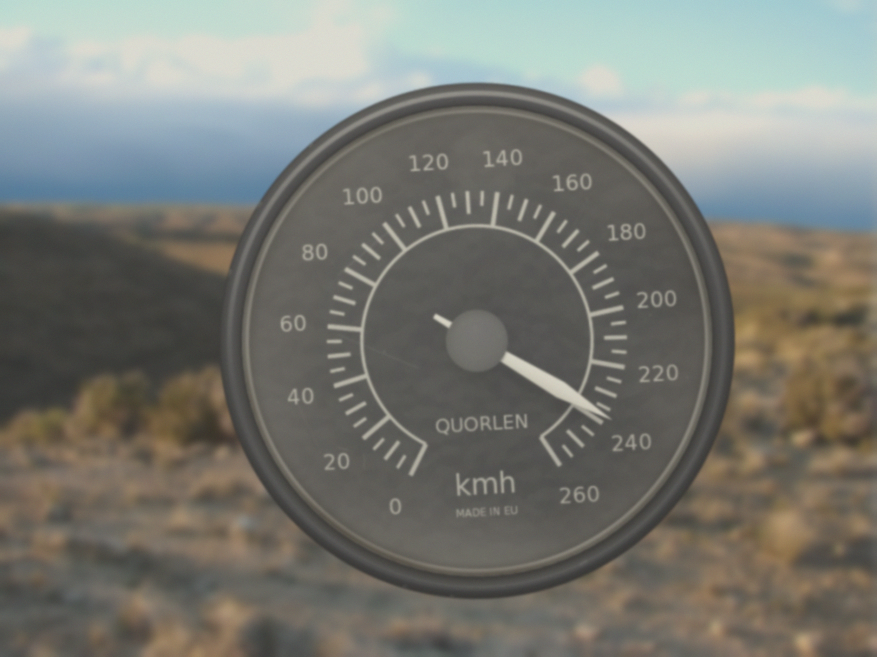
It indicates 237.5; km/h
